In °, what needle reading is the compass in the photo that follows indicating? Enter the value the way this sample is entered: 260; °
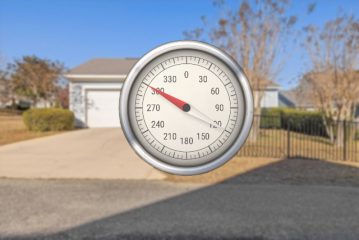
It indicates 300; °
